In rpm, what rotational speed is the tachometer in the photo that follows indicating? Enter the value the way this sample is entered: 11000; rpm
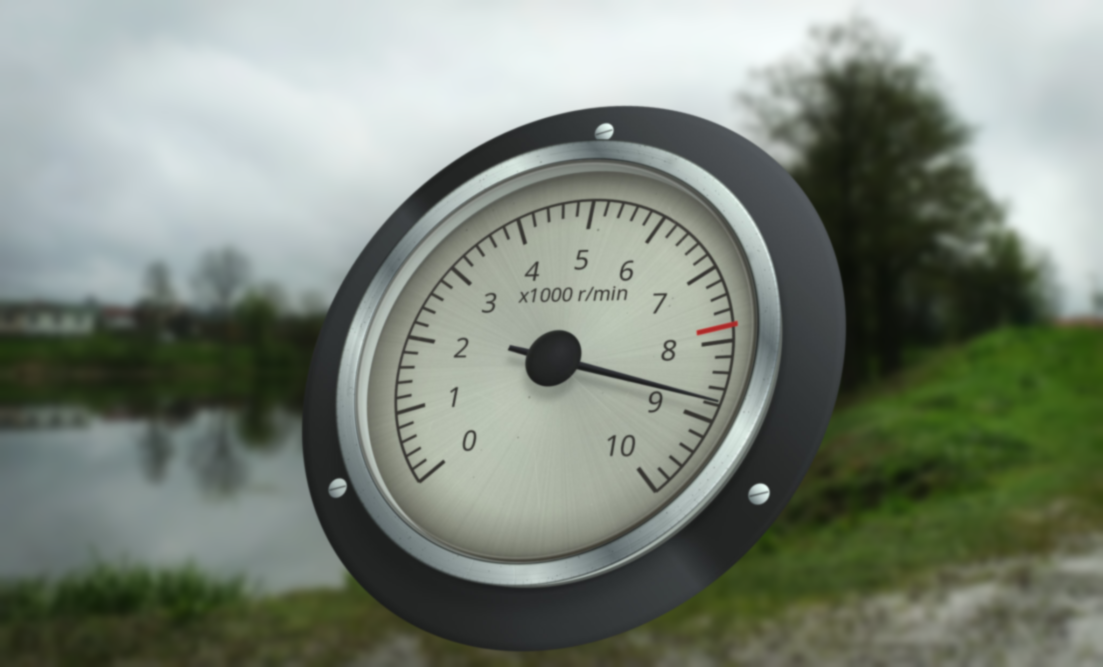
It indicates 8800; rpm
